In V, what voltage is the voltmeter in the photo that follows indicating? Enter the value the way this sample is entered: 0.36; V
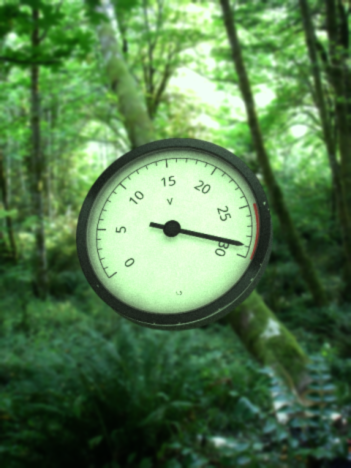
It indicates 29; V
